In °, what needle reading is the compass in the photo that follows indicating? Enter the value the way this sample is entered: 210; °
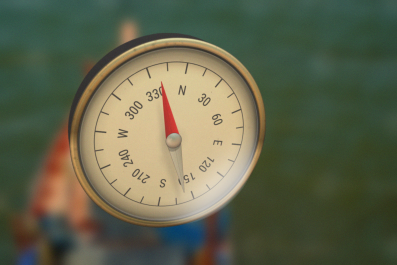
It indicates 337.5; °
